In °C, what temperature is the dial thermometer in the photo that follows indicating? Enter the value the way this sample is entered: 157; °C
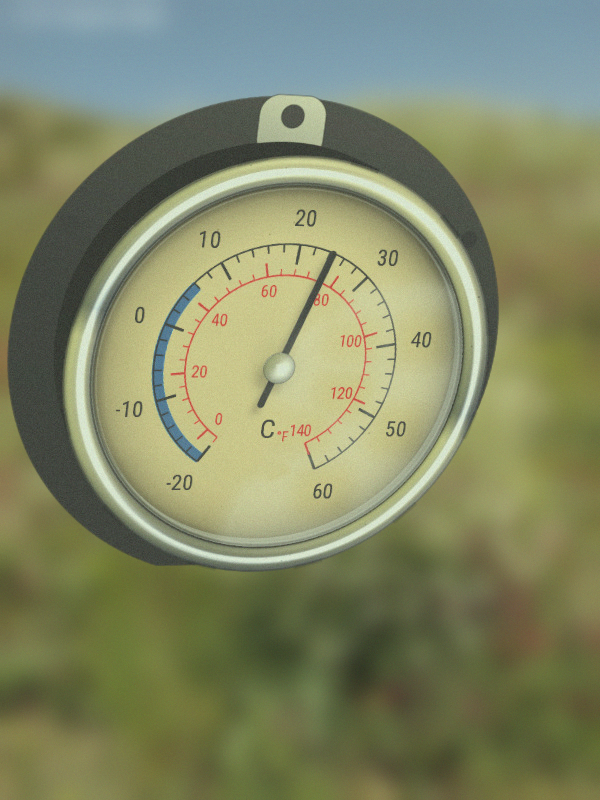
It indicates 24; °C
